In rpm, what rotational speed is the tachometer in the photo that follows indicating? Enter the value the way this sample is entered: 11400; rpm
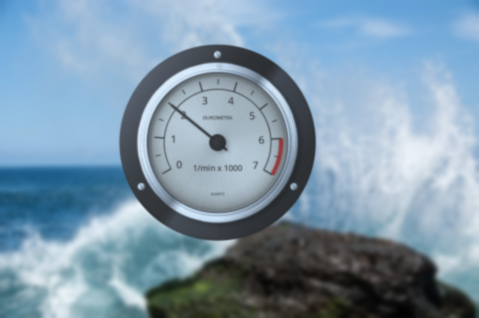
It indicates 2000; rpm
